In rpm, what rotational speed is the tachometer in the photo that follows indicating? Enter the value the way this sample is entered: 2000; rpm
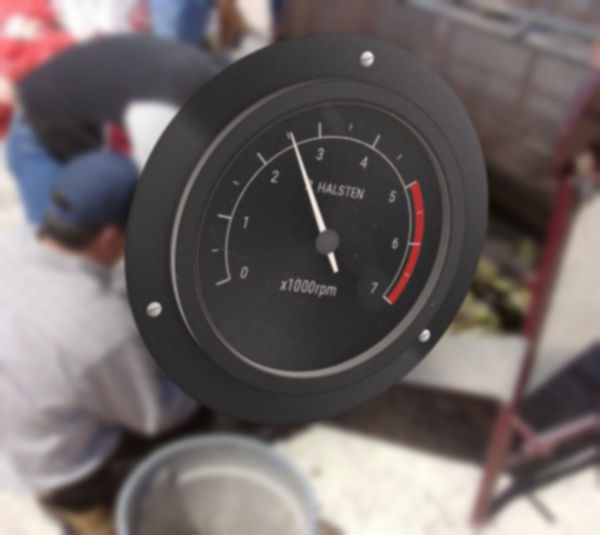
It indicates 2500; rpm
